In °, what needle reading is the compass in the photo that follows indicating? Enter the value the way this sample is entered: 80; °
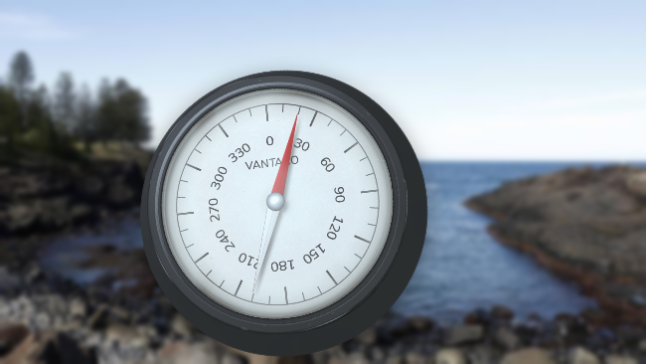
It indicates 20; °
